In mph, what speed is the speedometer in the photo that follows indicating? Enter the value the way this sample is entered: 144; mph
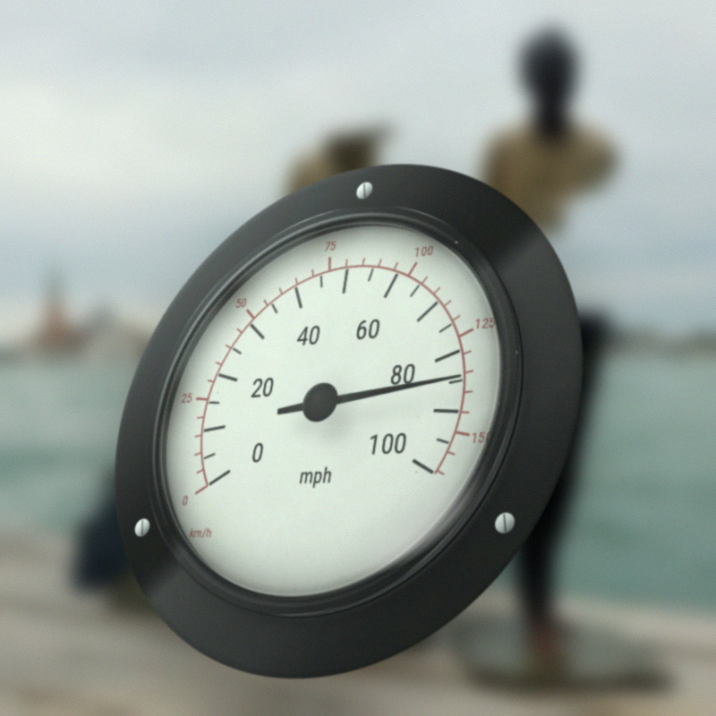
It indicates 85; mph
